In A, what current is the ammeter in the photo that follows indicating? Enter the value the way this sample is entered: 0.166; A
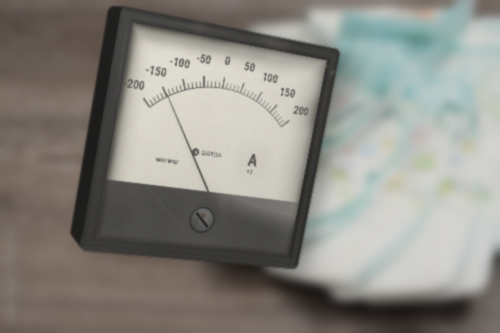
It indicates -150; A
